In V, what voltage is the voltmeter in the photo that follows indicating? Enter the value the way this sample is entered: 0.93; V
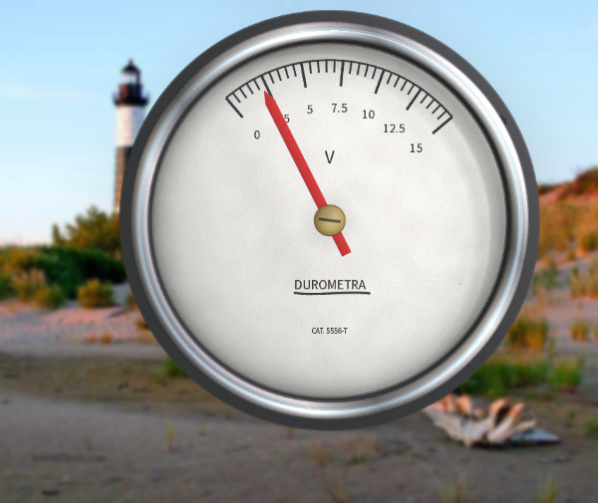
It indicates 2.25; V
